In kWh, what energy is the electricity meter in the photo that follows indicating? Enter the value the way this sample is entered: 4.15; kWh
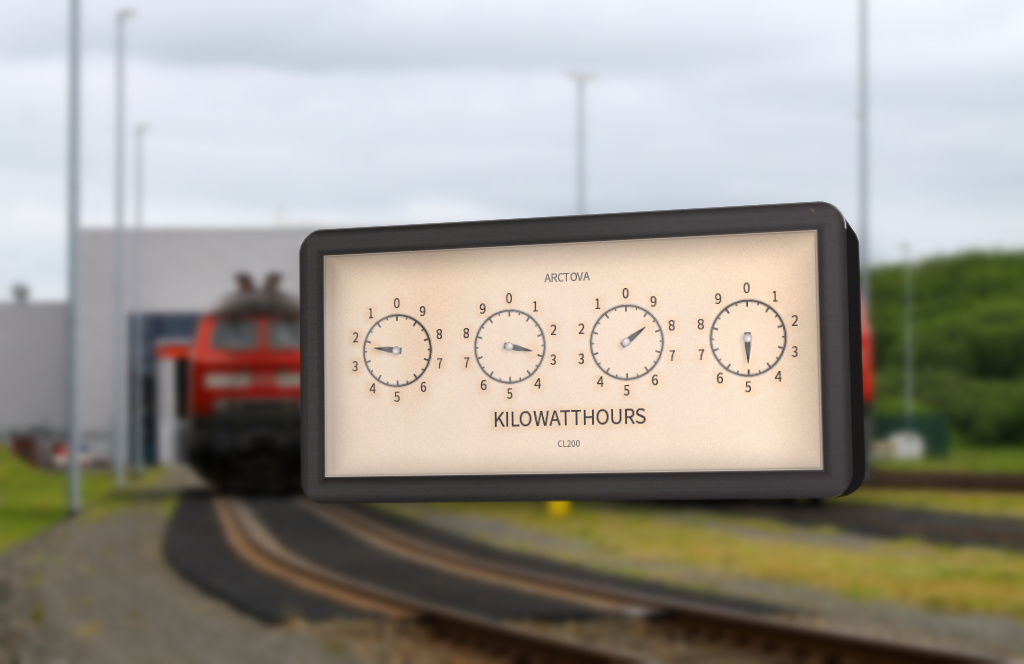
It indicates 2285; kWh
